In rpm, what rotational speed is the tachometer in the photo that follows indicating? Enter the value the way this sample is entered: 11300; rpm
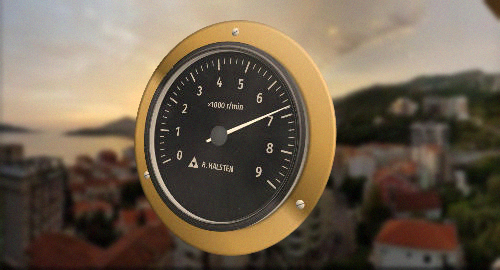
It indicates 6800; rpm
